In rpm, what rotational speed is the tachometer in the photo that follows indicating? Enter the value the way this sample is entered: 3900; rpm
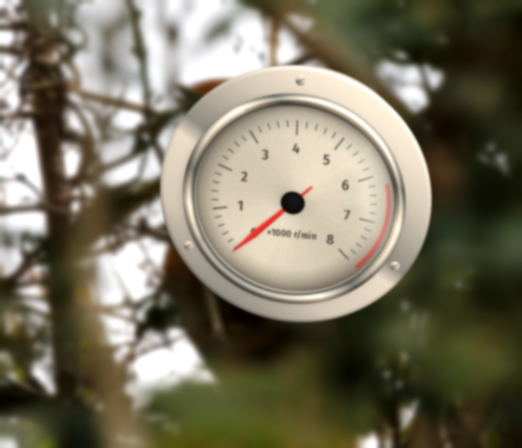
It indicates 0; rpm
